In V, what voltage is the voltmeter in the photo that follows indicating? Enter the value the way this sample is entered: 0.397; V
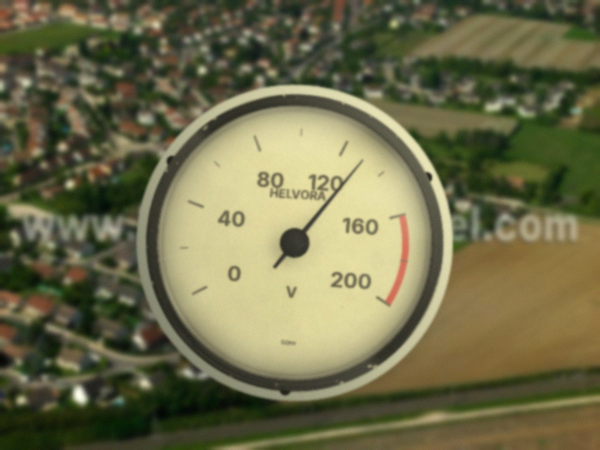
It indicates 130; V
